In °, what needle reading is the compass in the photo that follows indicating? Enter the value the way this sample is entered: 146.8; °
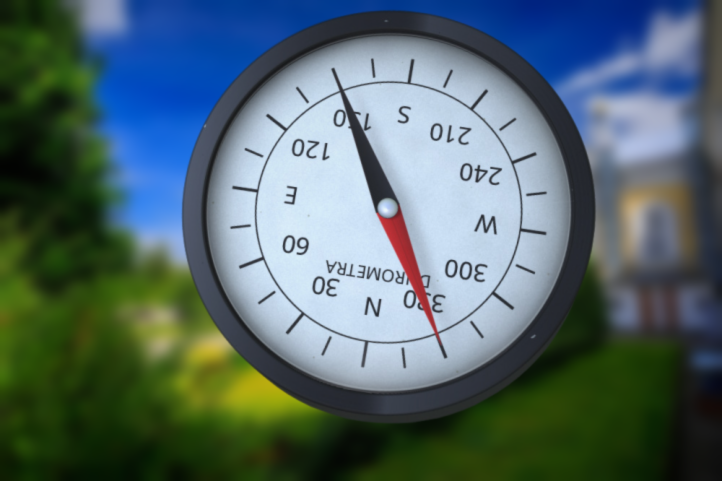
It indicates 330; °
